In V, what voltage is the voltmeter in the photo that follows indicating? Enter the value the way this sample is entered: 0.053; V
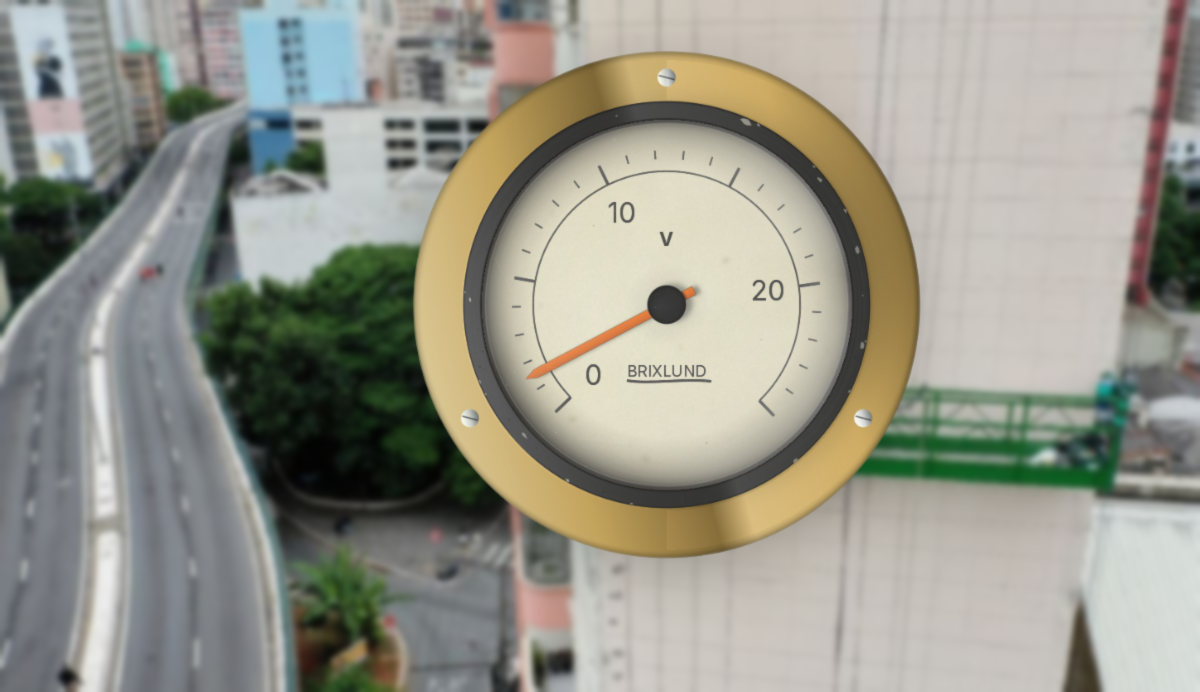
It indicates 1.5; V
